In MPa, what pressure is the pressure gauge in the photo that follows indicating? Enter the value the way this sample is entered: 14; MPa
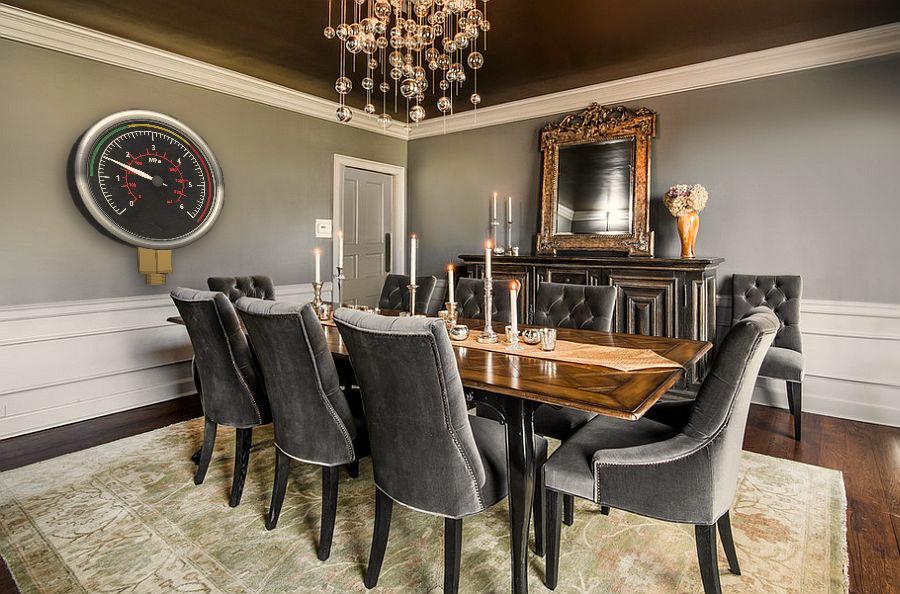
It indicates 1.5; MPa
